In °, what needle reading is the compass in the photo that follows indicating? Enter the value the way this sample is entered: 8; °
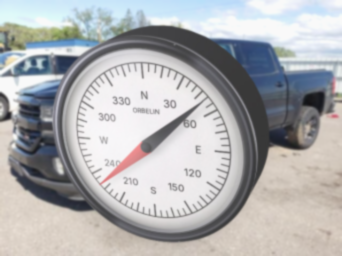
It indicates 230; °
